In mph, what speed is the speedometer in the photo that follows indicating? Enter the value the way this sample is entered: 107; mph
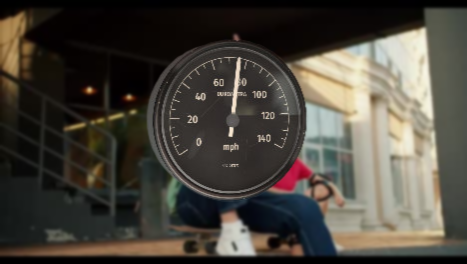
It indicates 75; mph
